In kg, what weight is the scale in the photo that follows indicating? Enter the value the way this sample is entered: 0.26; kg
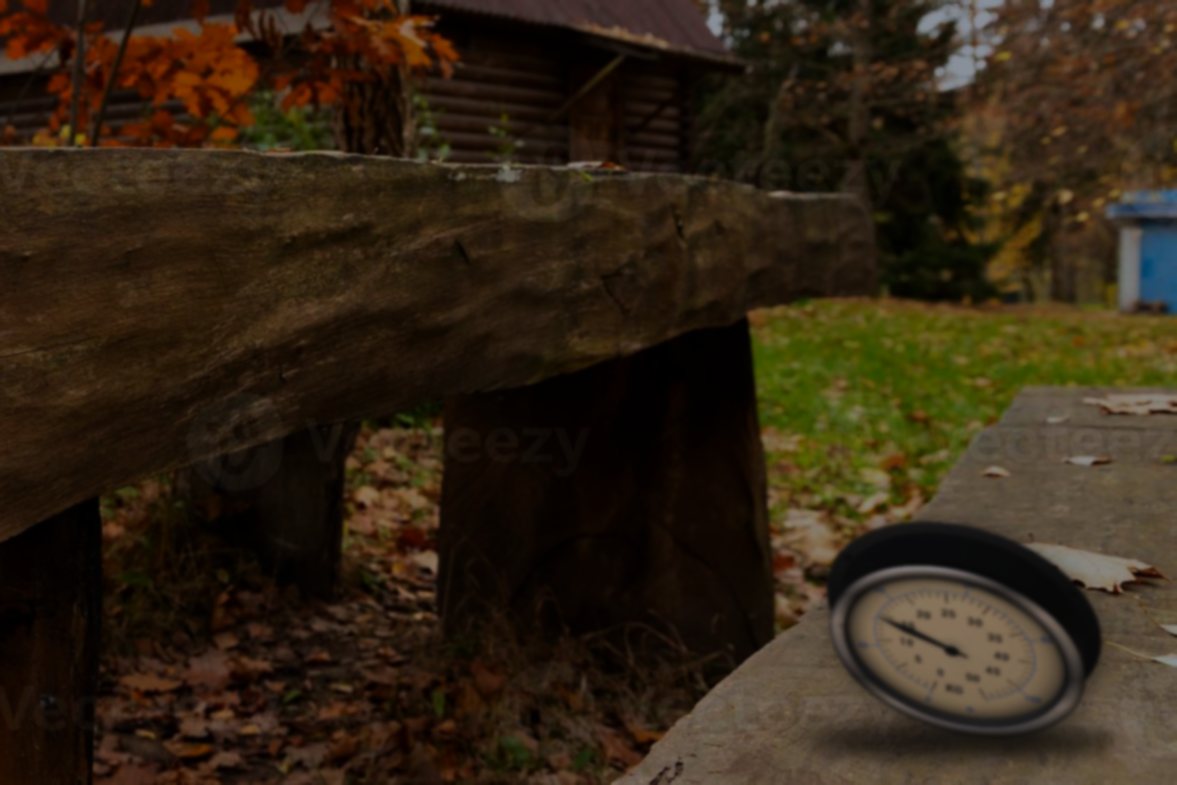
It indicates 15; kg
